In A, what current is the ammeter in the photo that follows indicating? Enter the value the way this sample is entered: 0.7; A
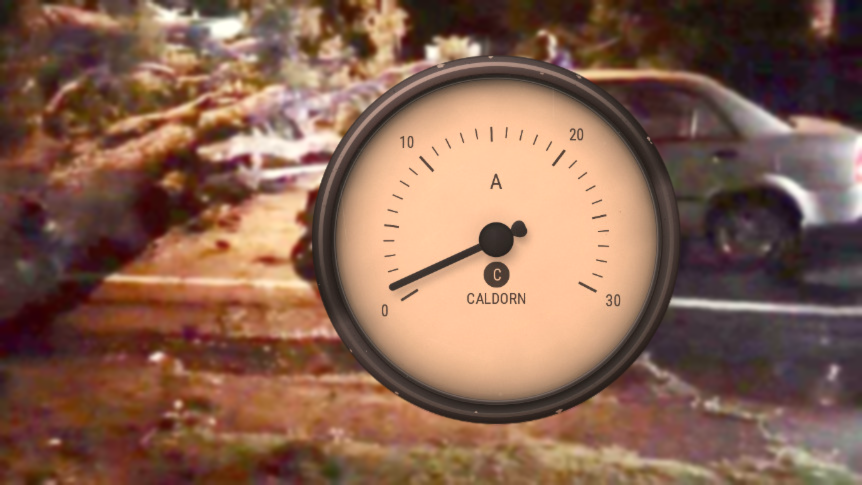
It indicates 1; A
